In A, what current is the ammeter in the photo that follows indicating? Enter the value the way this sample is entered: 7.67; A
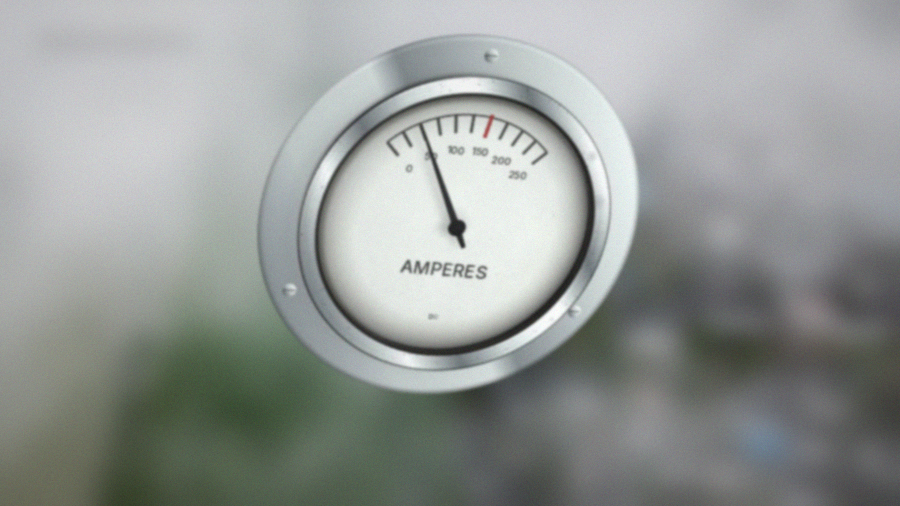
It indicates 50; A
